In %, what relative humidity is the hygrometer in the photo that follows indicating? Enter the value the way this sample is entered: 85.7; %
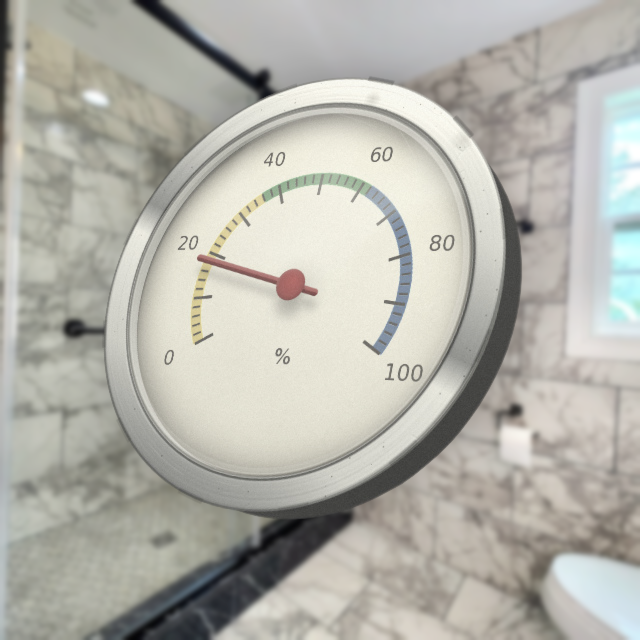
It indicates 18; %
